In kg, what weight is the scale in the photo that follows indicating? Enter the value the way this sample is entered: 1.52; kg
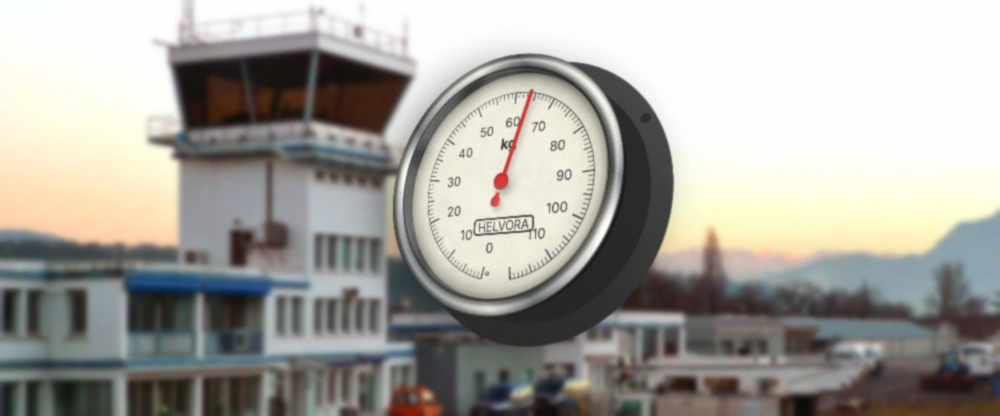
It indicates 65; kg
